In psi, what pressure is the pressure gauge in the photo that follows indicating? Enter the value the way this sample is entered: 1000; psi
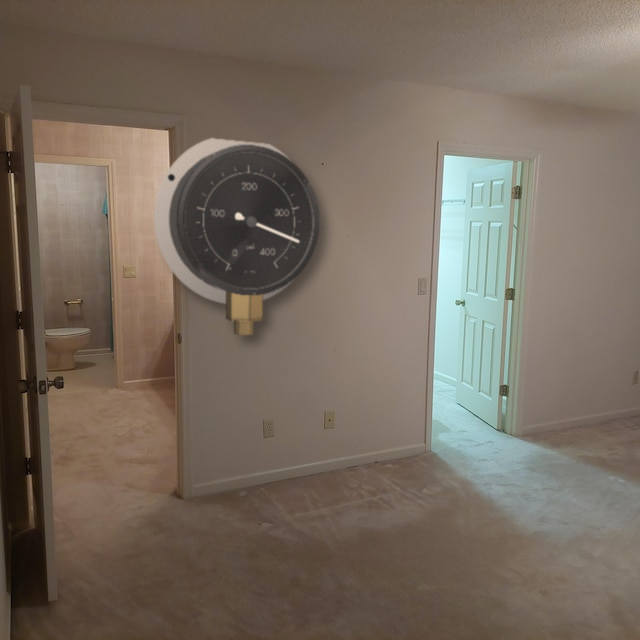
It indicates 350; psi
